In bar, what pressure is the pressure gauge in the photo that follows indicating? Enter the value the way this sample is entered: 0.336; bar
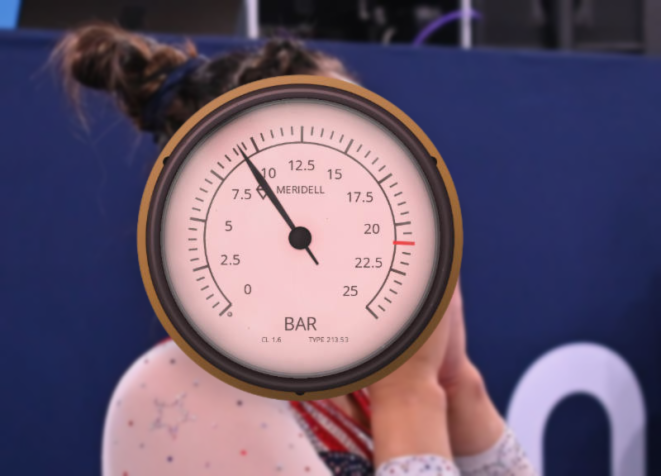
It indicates 9.25; bar
